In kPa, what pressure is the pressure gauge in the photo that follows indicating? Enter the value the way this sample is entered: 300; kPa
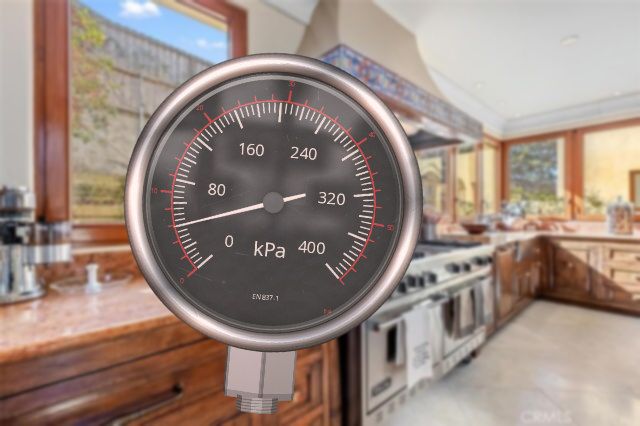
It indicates 40; kPa
